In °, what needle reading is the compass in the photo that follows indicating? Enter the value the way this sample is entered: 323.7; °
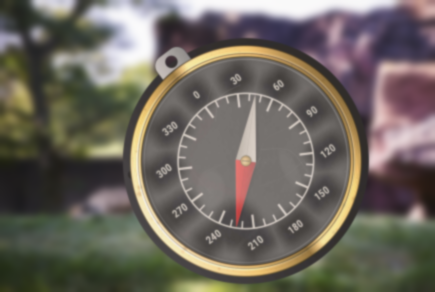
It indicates 225; °
